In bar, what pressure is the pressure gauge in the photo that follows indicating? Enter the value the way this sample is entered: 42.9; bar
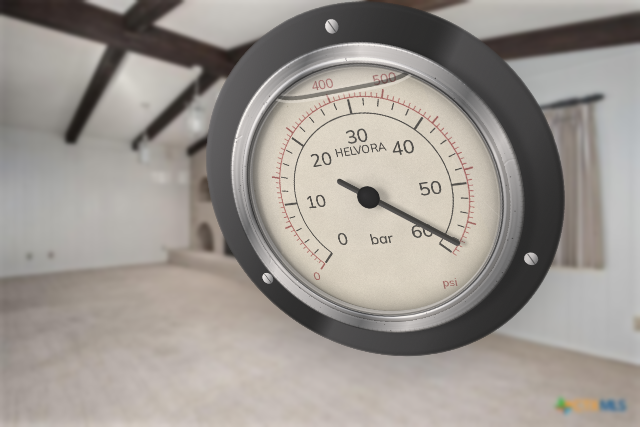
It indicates 58; bar
